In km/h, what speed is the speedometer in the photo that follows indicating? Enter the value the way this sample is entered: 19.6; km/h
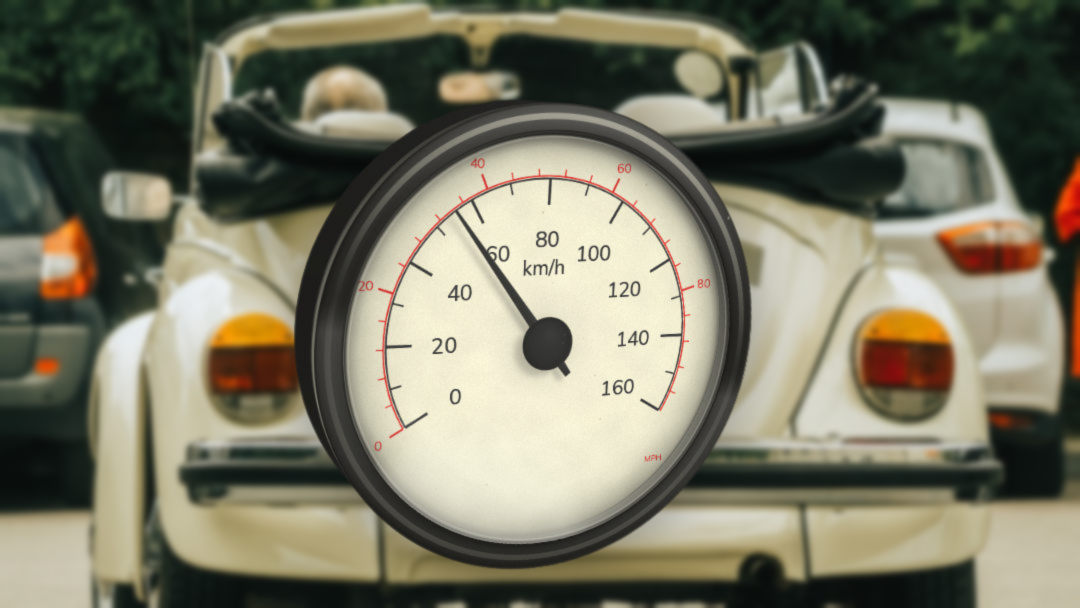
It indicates 55; km/h
